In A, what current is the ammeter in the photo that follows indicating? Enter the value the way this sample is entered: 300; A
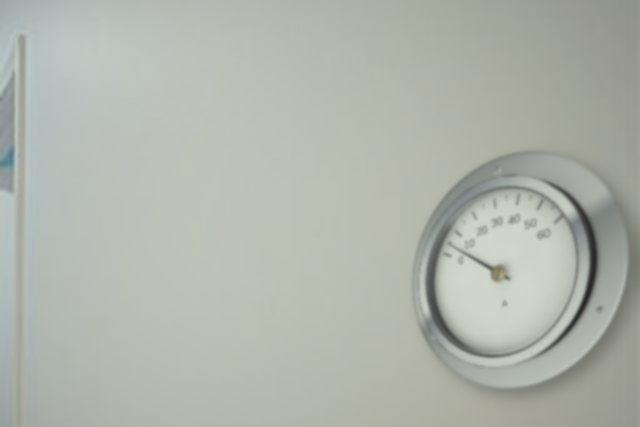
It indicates 5; A
